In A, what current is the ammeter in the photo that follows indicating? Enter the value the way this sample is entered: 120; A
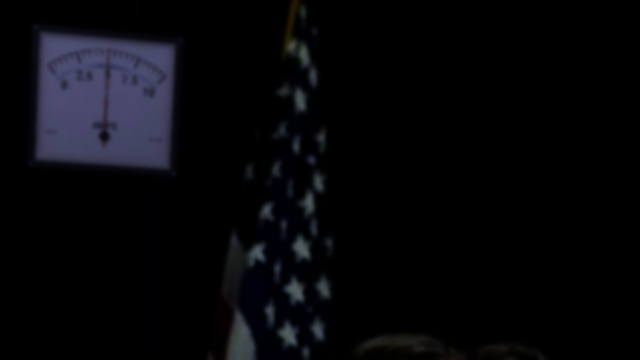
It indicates 5; A
